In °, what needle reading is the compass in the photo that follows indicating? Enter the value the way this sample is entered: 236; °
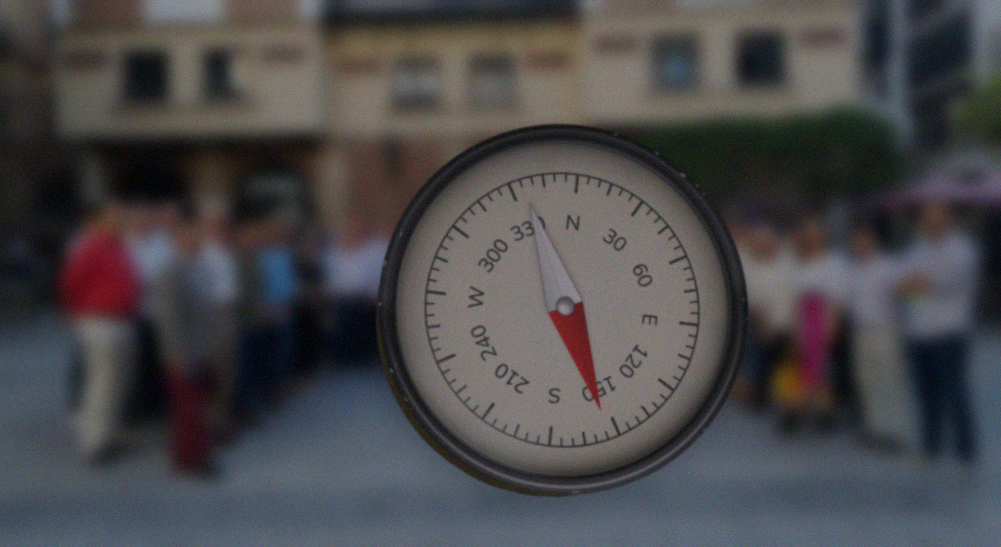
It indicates 155; °
